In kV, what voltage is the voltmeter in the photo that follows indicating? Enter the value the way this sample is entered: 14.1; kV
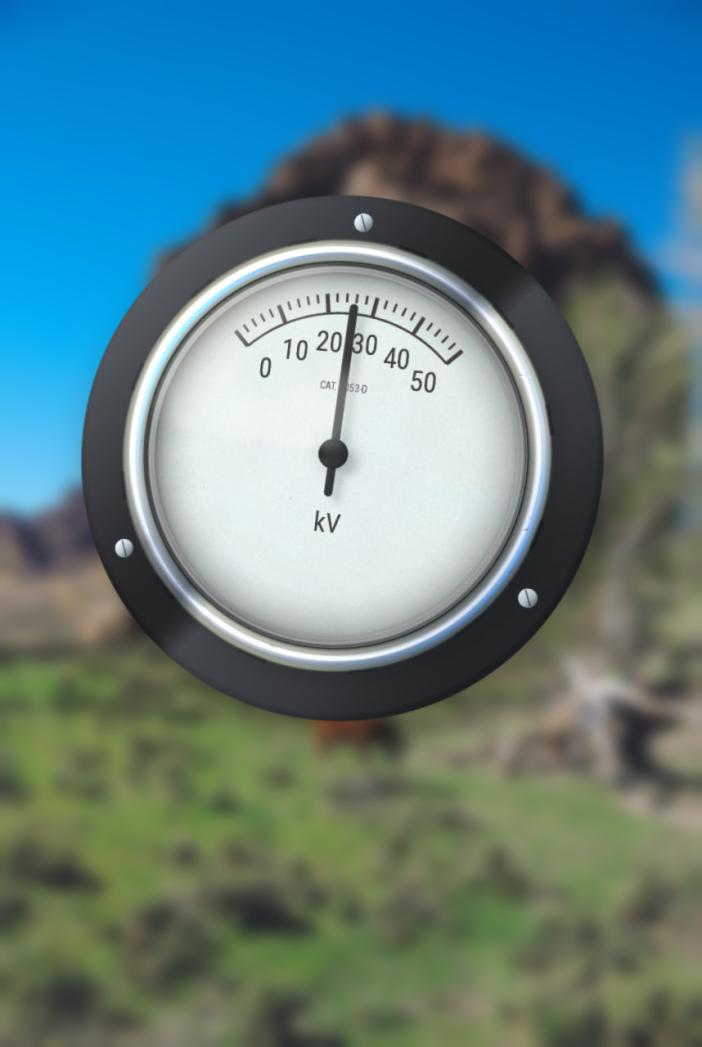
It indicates 26; kV
